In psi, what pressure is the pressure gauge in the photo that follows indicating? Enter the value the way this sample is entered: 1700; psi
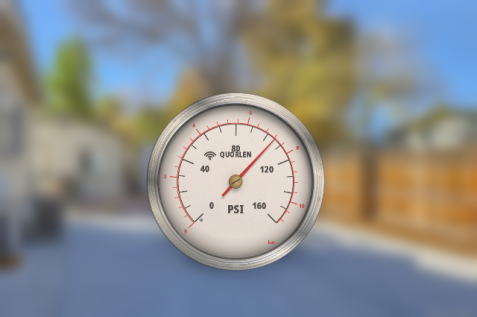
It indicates 105; psi
